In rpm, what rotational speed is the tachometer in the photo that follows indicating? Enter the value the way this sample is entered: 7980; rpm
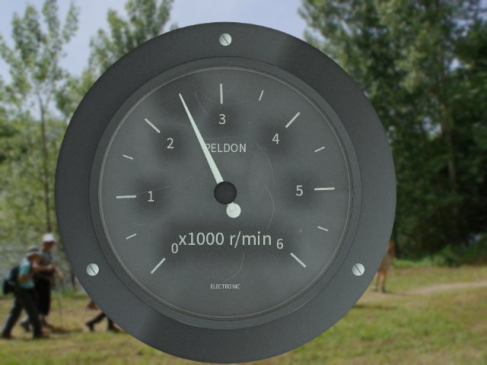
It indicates 2500; rpm
